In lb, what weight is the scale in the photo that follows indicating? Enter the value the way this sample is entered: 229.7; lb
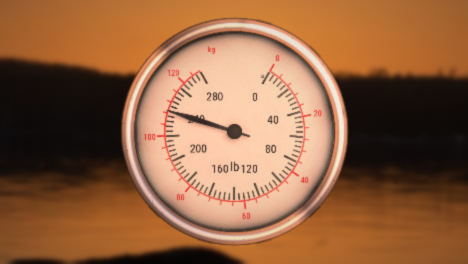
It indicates 240; lb
